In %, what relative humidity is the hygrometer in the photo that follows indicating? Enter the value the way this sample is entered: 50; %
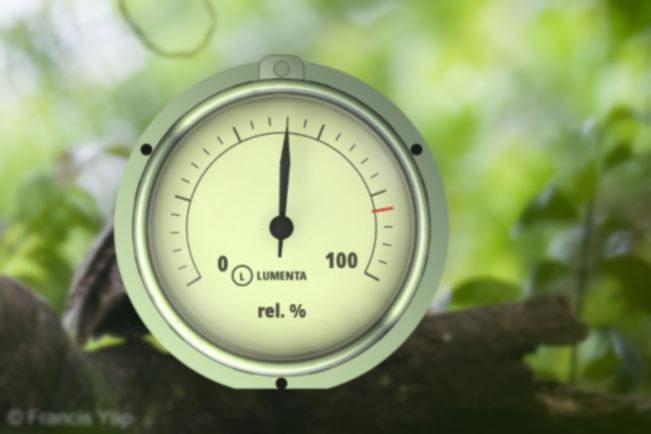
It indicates 52; %
